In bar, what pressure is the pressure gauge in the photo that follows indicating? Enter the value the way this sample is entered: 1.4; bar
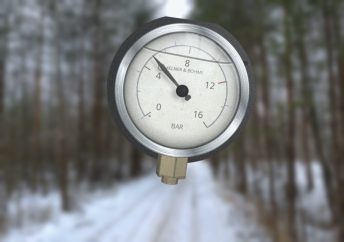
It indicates 5; bar
